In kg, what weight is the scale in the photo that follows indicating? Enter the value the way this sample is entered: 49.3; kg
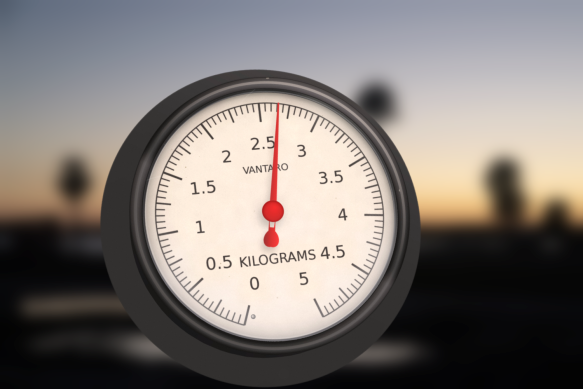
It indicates 2.65; kg
